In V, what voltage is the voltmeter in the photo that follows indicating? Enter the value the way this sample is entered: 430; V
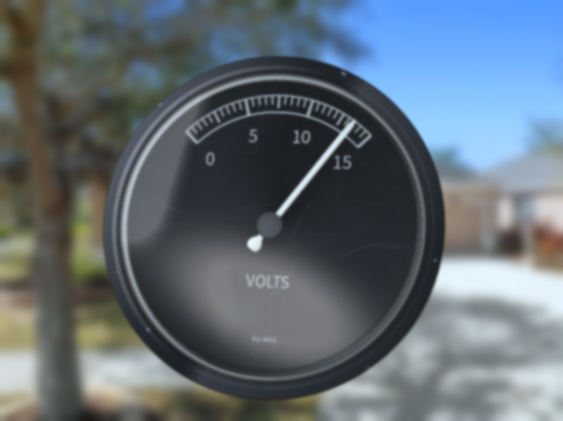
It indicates 13.5; V
